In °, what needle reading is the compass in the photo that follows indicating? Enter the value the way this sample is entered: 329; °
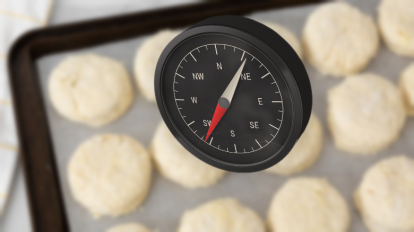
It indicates 215; °
